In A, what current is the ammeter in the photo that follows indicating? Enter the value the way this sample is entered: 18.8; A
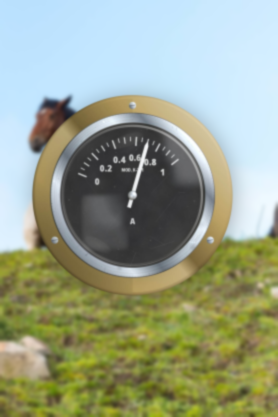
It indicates 0.7; A
